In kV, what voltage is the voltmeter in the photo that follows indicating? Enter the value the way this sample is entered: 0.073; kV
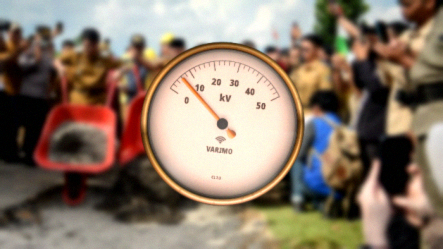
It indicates 6; kV
